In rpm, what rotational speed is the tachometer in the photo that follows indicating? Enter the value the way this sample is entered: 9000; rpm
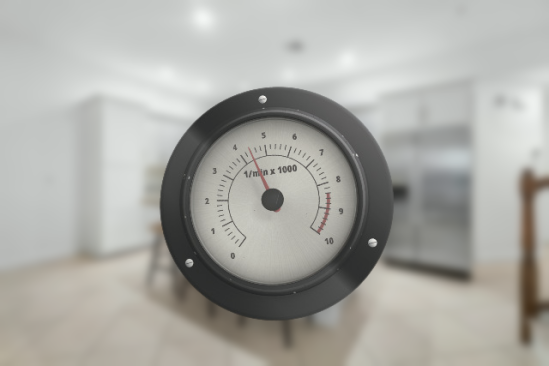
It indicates 4400; rpm
